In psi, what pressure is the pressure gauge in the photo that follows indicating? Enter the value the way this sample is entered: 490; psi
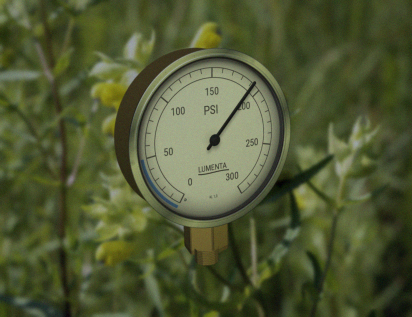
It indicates 190; psi
